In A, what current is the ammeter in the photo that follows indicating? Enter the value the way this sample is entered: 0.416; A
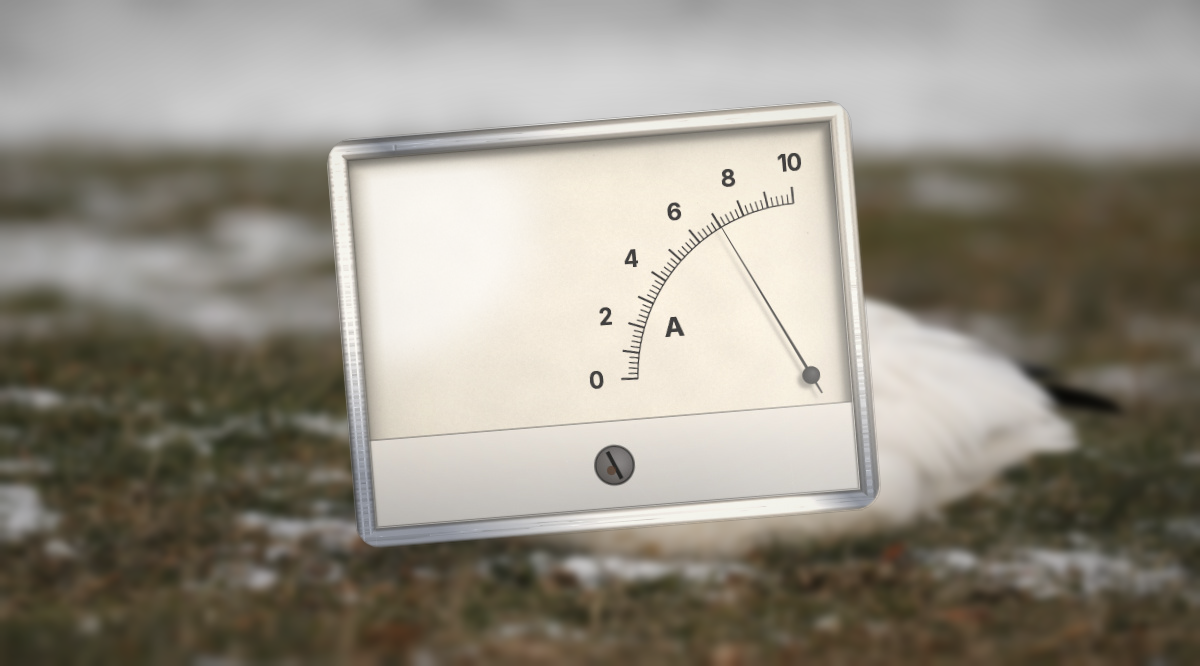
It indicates 7; A
